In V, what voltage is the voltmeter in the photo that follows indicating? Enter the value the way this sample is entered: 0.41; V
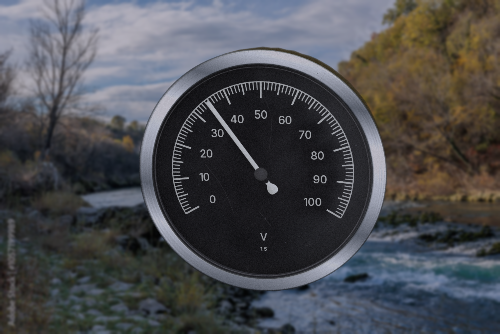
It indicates 35; V
